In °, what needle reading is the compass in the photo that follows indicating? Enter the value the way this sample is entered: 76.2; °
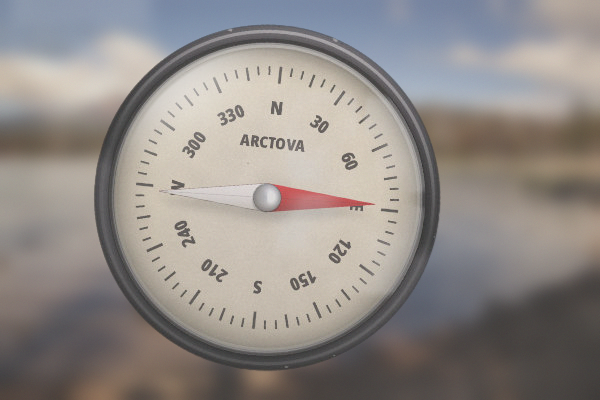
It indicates 87.5; °
